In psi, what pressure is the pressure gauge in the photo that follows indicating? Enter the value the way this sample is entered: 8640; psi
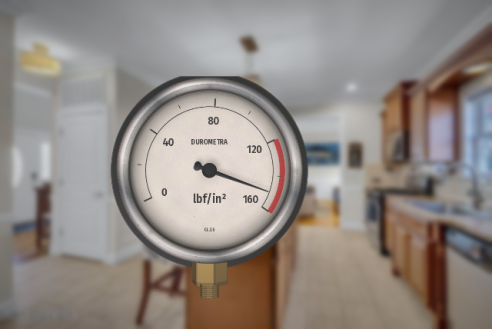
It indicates 150; psi
